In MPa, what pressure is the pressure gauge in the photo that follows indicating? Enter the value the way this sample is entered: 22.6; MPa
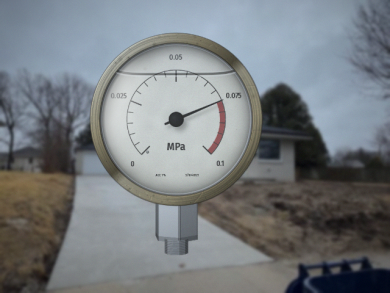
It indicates 0.075; MPa
